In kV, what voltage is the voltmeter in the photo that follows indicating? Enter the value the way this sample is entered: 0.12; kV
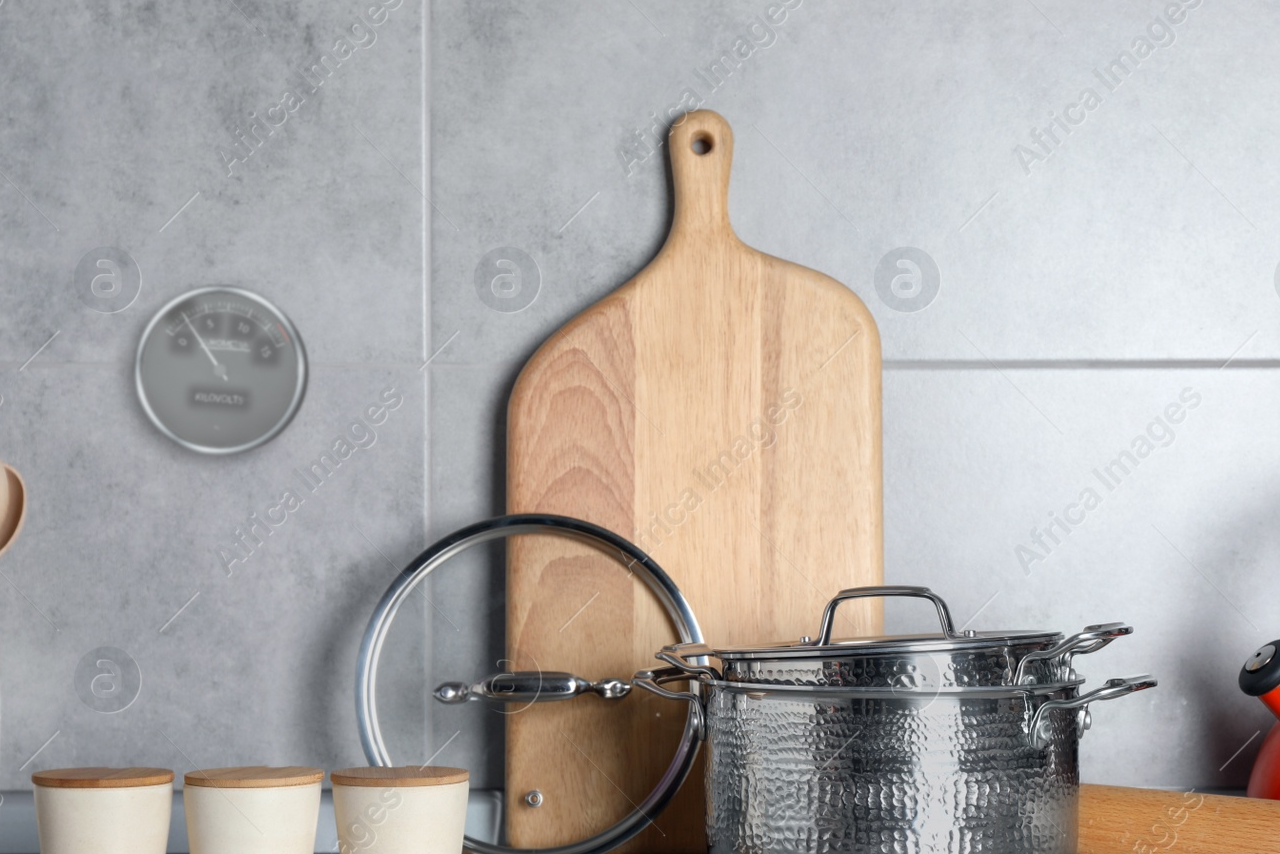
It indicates 2.5; kV
